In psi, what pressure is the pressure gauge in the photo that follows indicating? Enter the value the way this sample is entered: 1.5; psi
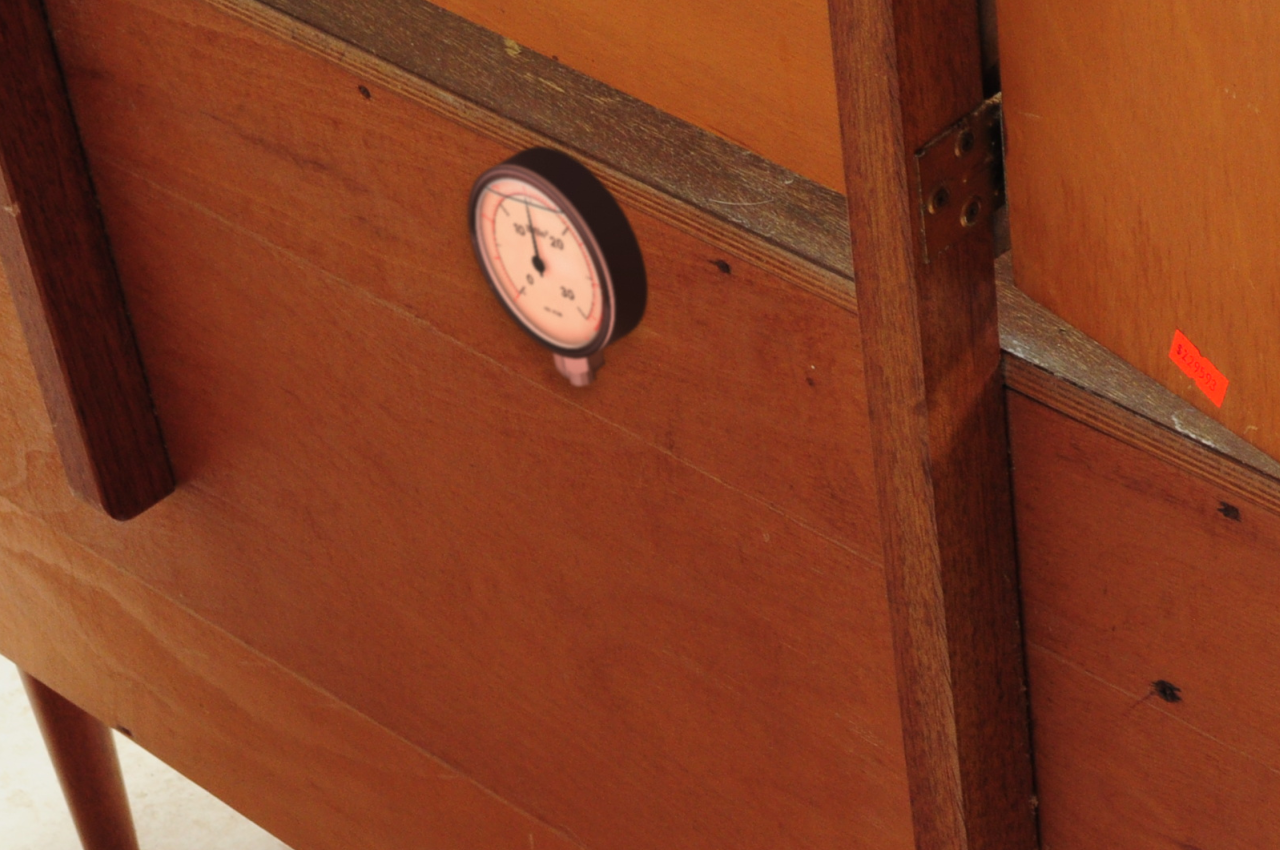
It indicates 15; psi
